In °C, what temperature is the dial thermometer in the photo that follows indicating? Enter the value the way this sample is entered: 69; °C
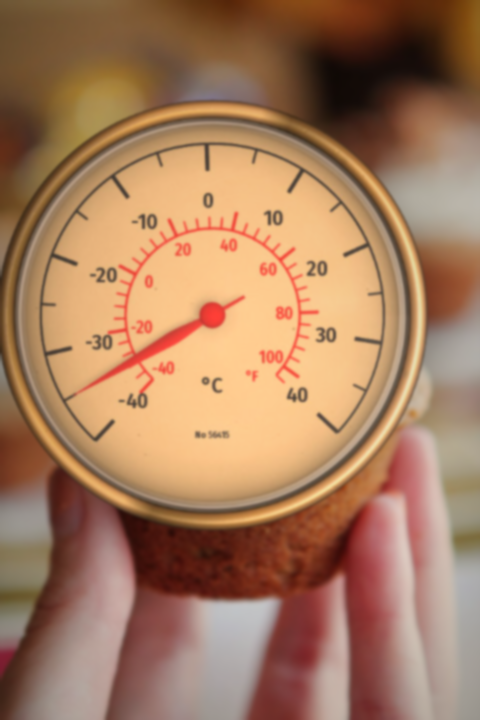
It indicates -35; °C
